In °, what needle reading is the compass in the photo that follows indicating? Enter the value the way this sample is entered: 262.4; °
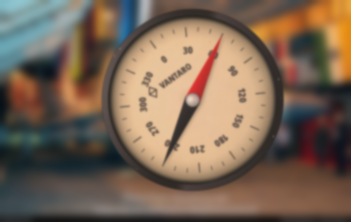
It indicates 60; °
